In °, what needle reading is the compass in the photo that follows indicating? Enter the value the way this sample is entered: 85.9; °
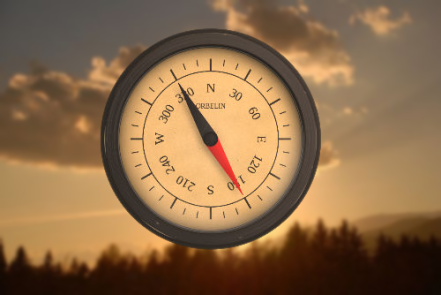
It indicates 150; °
